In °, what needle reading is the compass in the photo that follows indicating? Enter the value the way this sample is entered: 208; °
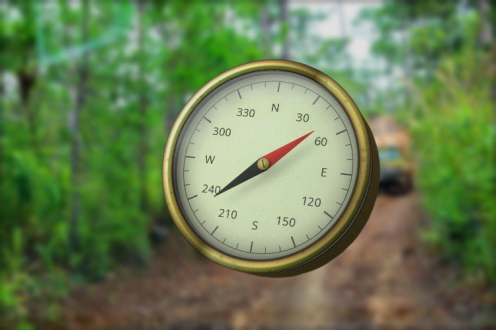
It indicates 50; °
